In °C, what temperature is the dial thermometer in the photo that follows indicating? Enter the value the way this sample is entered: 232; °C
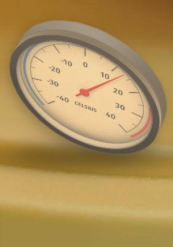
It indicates 12.5; °C
